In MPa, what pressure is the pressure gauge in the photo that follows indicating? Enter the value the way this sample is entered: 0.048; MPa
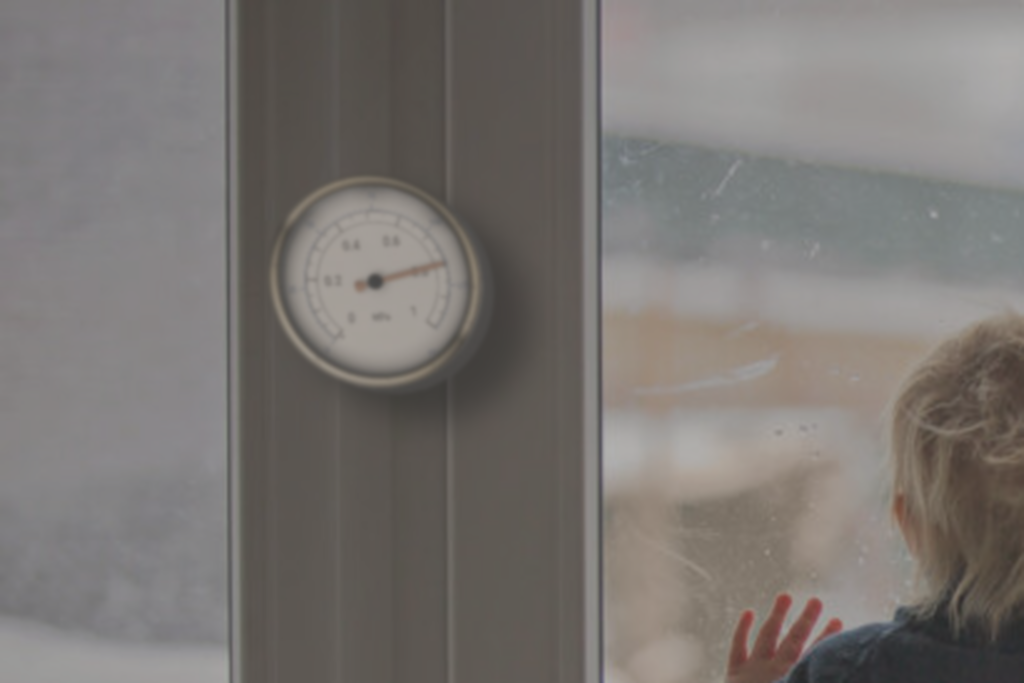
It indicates 0.8; MPa
